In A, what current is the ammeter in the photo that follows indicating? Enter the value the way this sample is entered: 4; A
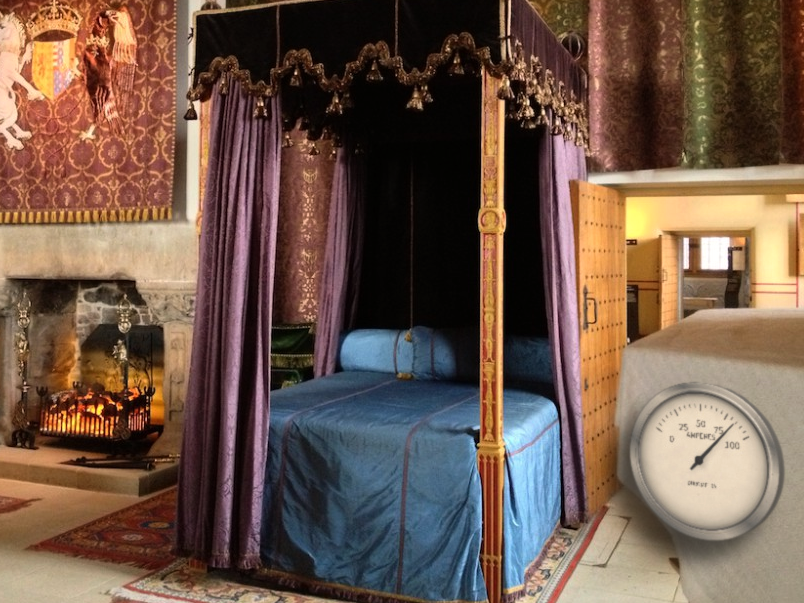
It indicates 85; A
